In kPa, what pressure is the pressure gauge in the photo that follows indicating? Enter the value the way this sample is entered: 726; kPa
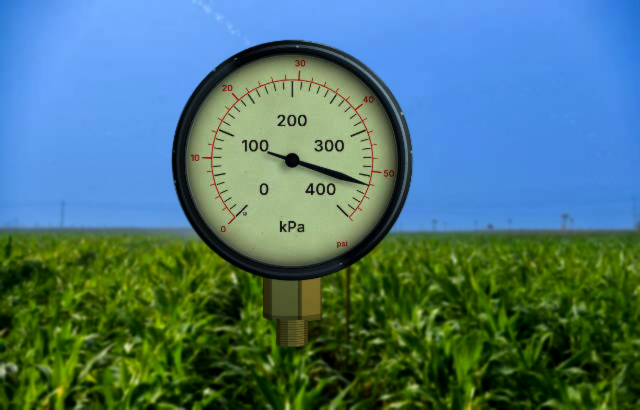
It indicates 360; kPa
